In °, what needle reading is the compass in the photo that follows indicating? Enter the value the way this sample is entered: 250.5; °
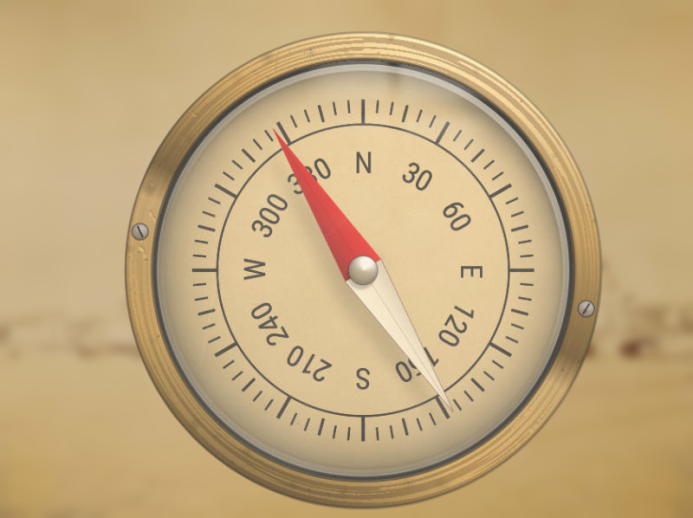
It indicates 327.5; °
